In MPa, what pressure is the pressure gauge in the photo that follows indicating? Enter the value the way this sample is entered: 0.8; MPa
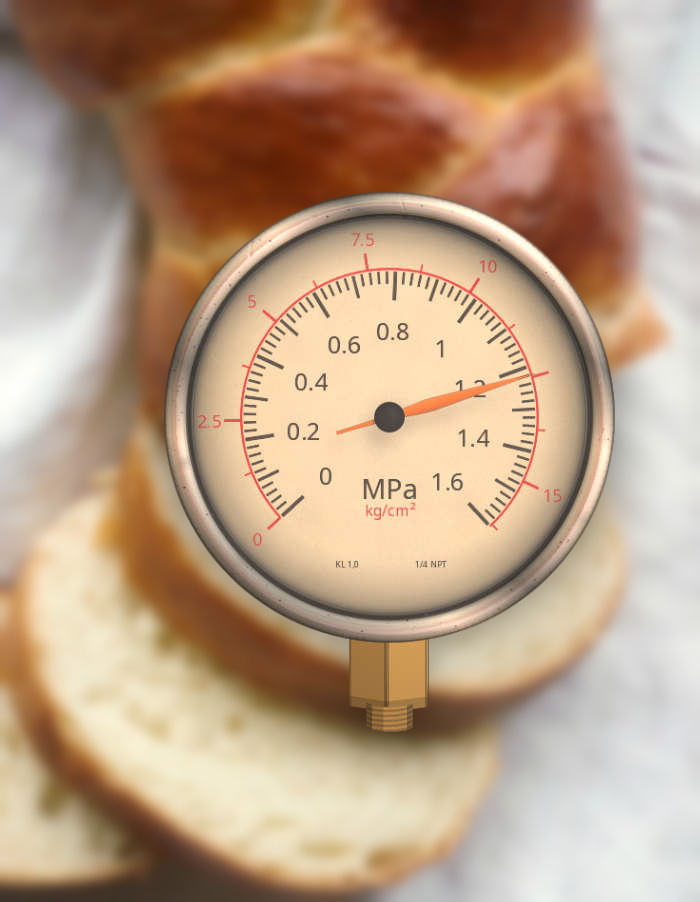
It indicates 1.22; MPa
